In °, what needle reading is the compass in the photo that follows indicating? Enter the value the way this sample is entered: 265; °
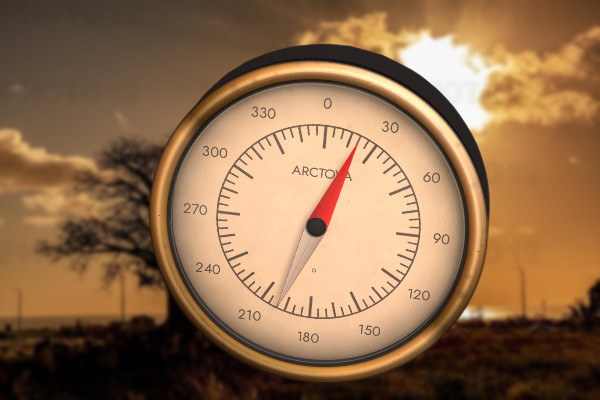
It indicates 20; °
